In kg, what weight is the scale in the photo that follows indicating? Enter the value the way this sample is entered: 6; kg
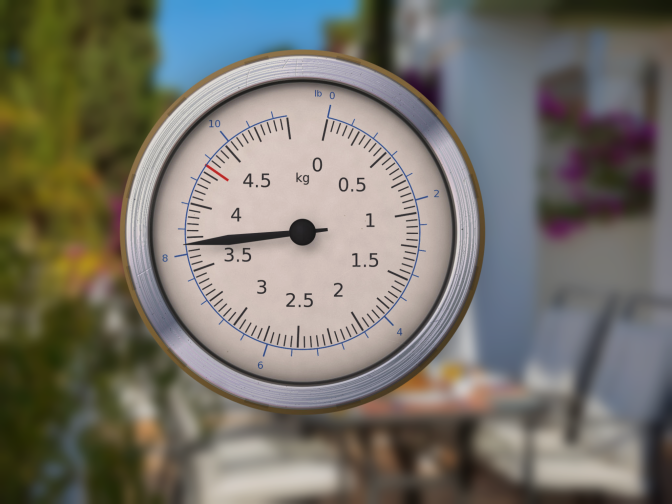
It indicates 3.7; kg
